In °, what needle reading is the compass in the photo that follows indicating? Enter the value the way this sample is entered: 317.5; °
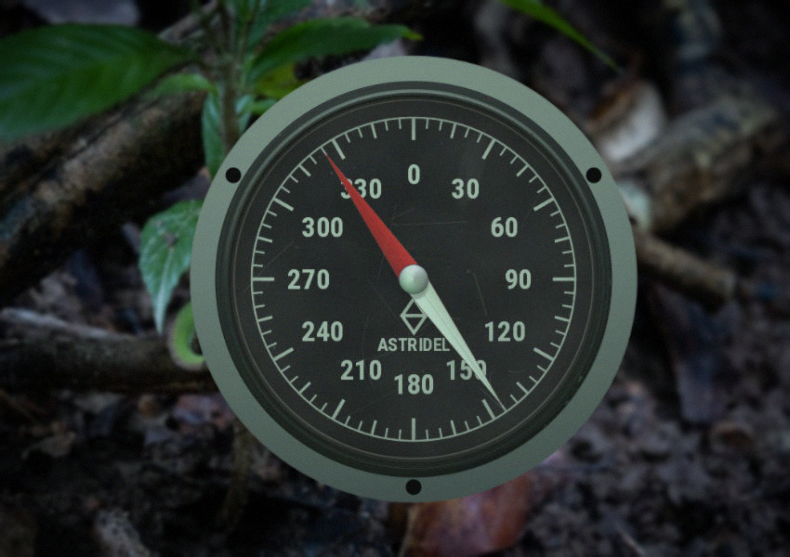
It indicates 325; °
